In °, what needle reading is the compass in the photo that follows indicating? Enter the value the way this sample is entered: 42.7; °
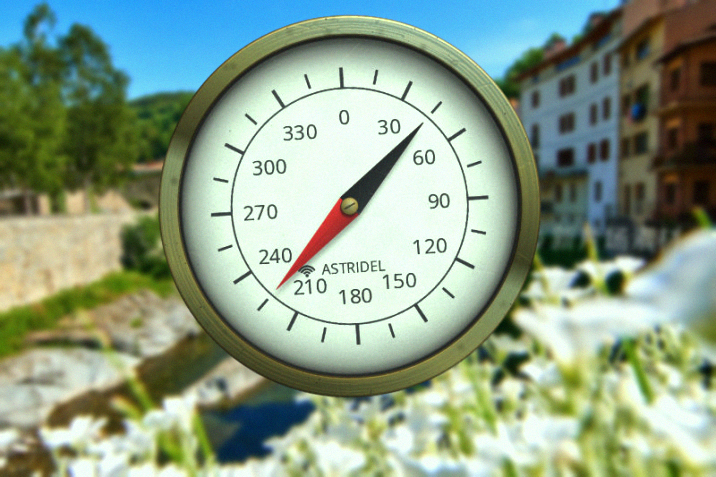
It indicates 225; °
